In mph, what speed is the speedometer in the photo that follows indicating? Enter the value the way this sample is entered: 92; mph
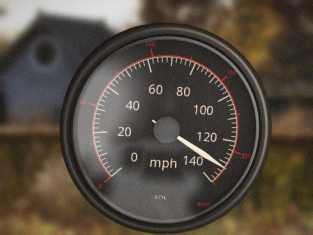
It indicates 132; mph
